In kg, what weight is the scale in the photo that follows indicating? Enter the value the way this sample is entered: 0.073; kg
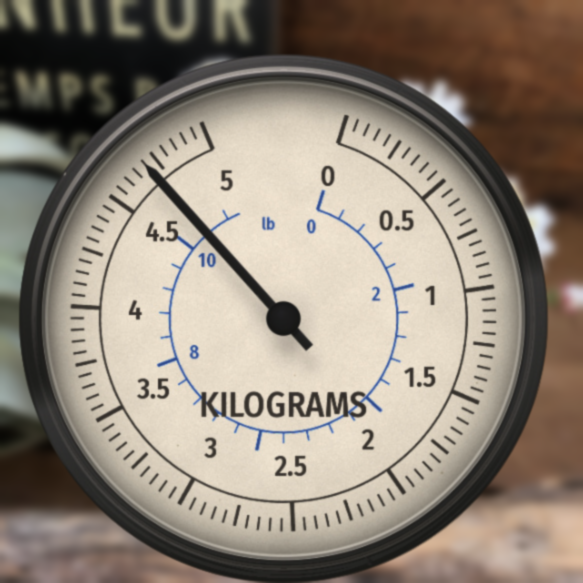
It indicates 4.7; kg
